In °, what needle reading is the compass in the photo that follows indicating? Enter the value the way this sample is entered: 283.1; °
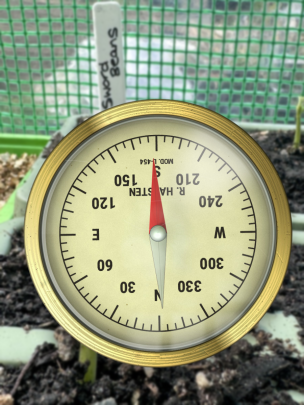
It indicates 177.5; °
